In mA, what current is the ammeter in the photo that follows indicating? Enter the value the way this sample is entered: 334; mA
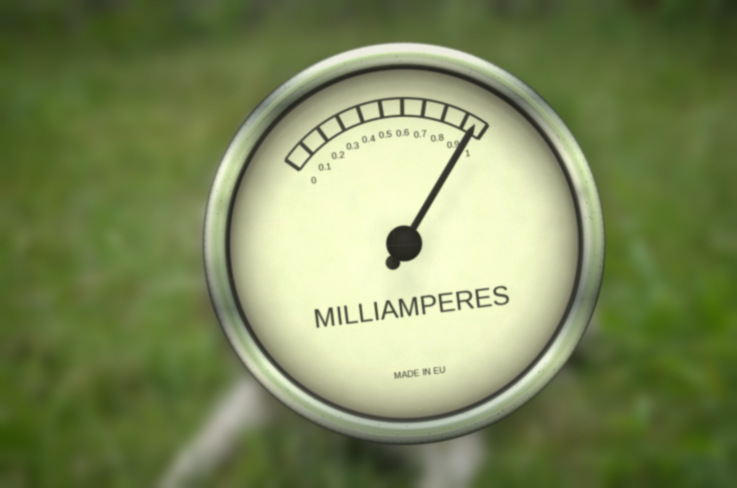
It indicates 0.95; mA
